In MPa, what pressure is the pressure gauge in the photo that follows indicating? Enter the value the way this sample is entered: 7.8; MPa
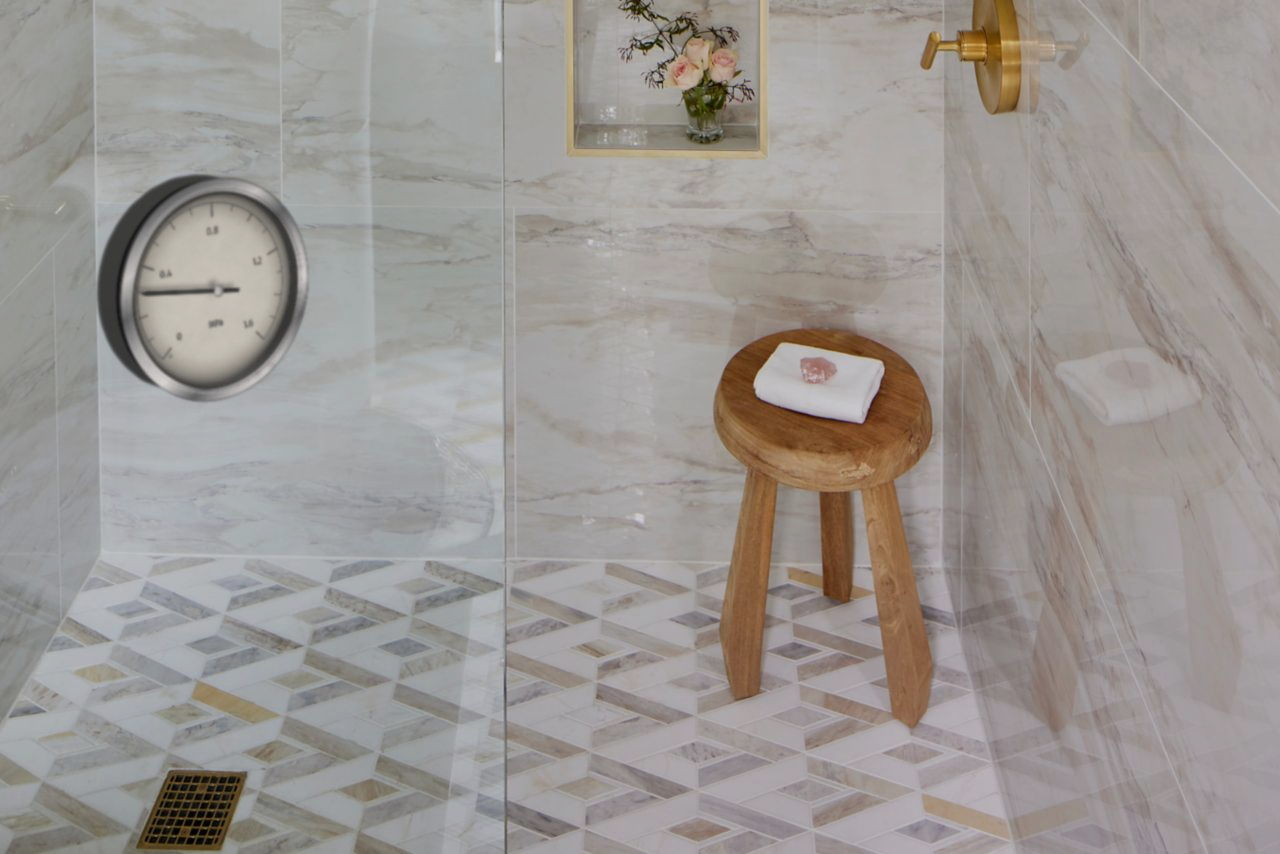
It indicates 0.3; MPa
